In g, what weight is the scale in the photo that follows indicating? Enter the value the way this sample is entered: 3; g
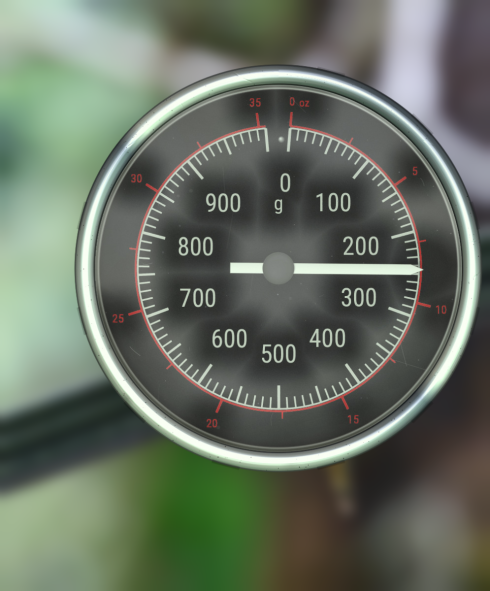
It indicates 245; g
